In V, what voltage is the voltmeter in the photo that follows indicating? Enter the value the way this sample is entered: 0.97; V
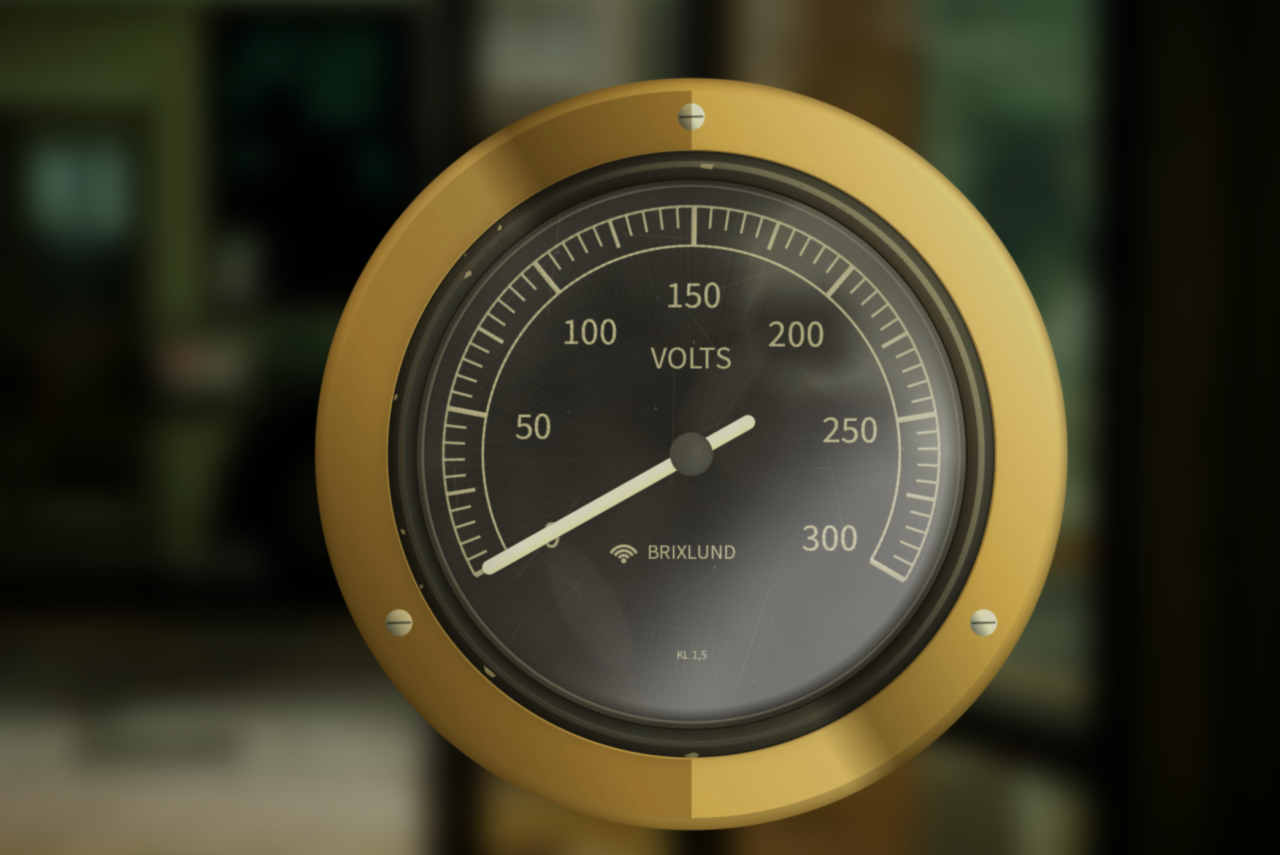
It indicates 0; V
